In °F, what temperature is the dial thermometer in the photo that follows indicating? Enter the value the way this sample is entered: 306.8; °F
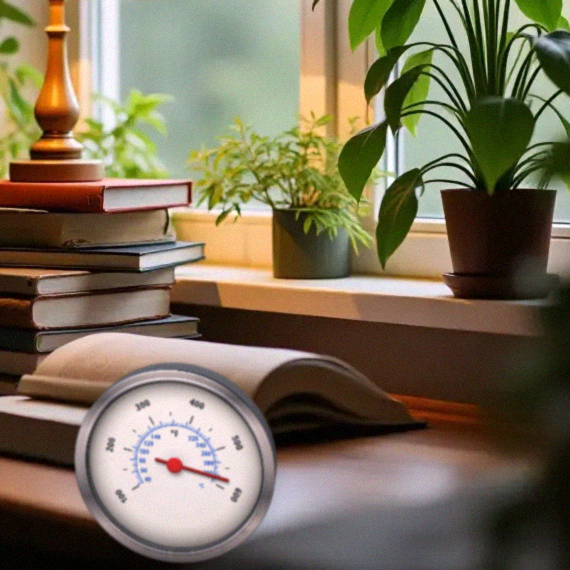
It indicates 575; °F
